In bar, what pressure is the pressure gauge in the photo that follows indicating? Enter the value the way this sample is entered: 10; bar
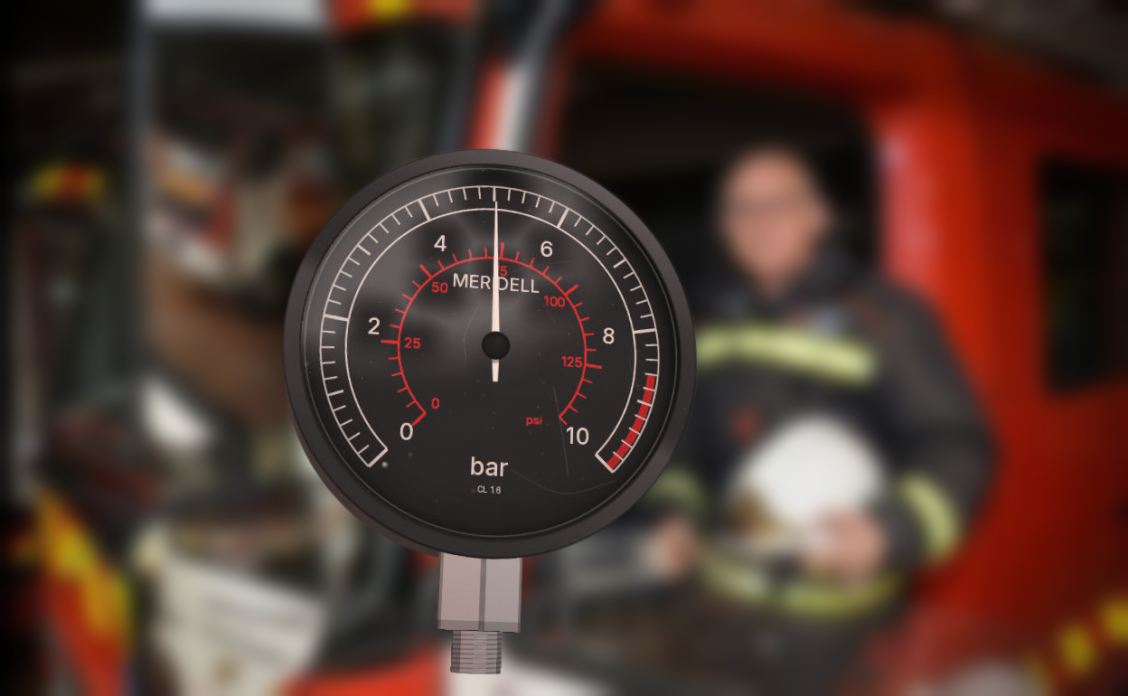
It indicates 5; bar
